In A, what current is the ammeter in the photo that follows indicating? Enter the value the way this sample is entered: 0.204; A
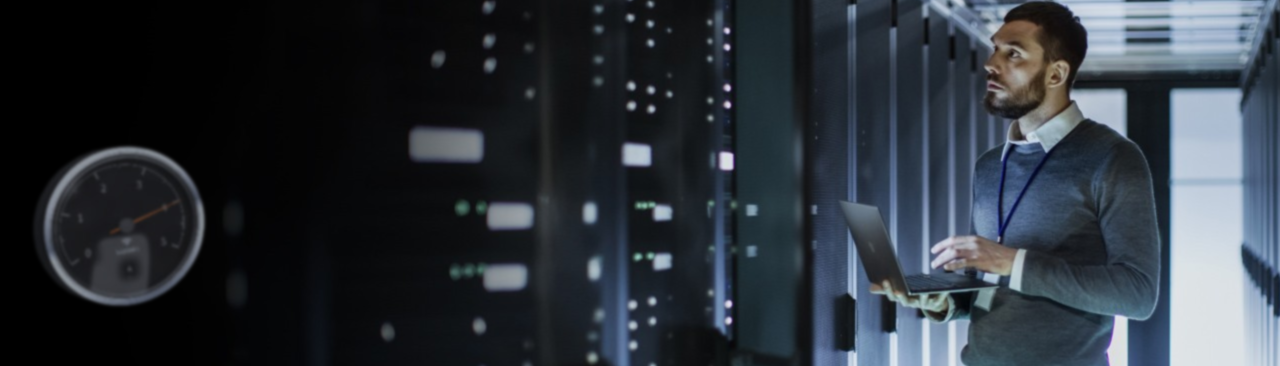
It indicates 4; A
